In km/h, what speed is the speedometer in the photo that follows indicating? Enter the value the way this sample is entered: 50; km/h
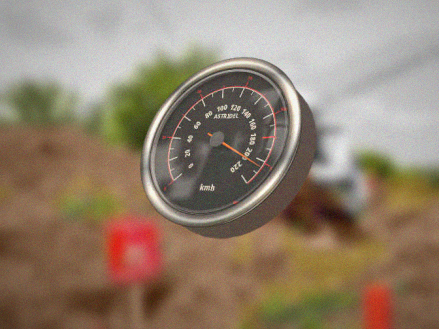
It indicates 205; km/h
